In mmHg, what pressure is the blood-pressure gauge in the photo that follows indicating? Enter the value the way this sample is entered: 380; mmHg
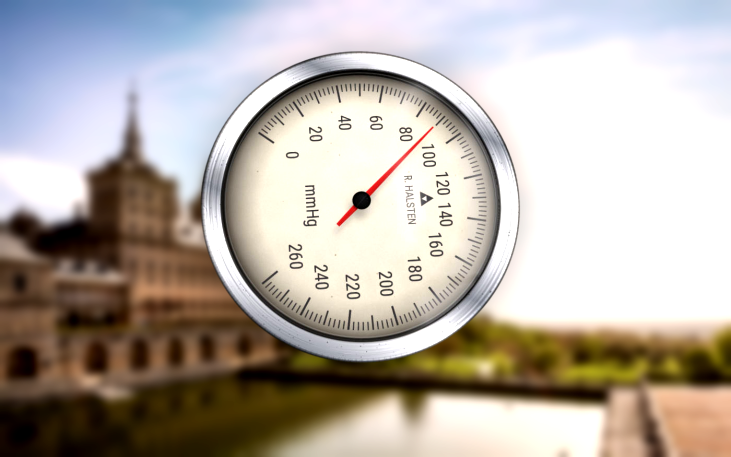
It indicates 90; mmHg
